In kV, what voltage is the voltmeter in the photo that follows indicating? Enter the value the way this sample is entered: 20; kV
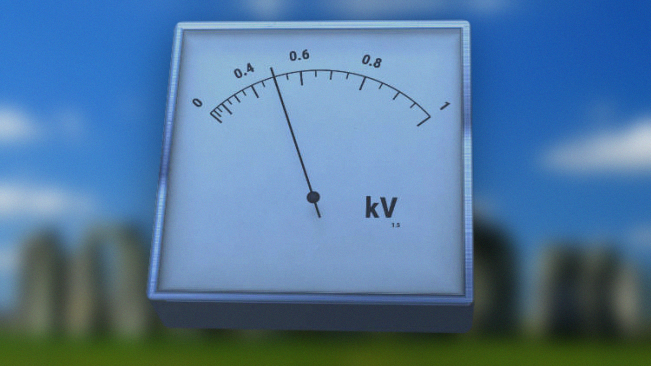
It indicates 0.5; kV
